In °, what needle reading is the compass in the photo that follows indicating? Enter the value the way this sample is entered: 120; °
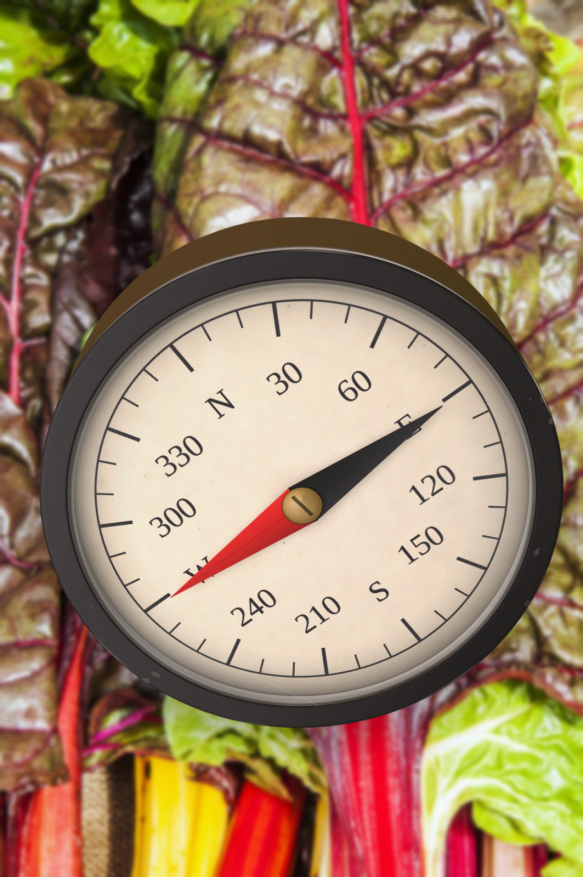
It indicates 270; °
